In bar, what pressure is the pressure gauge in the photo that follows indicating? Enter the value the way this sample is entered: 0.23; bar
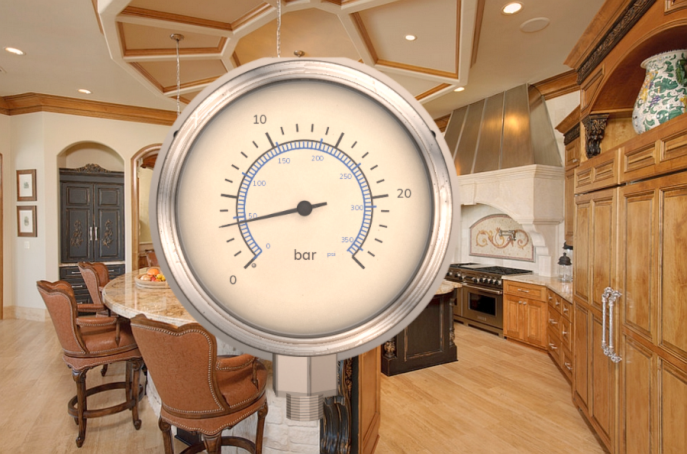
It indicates 3; bar
